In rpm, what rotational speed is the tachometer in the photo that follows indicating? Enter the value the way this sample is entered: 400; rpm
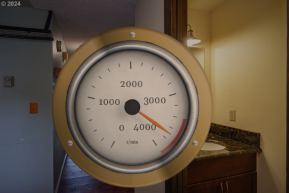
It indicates 3700; rpm
